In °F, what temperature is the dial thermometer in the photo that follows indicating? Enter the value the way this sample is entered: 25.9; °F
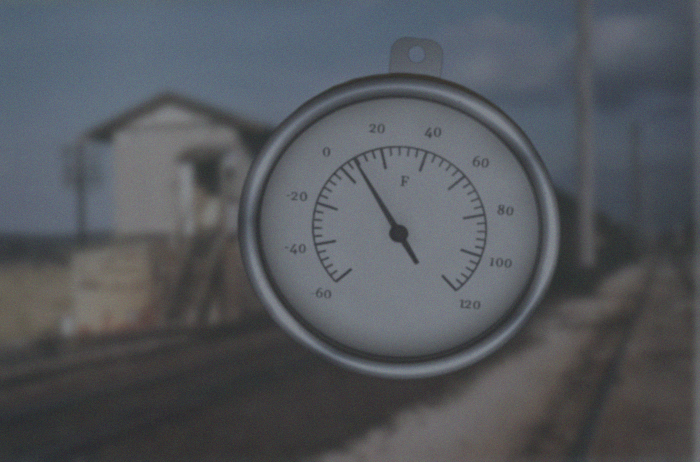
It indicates 8; °F
